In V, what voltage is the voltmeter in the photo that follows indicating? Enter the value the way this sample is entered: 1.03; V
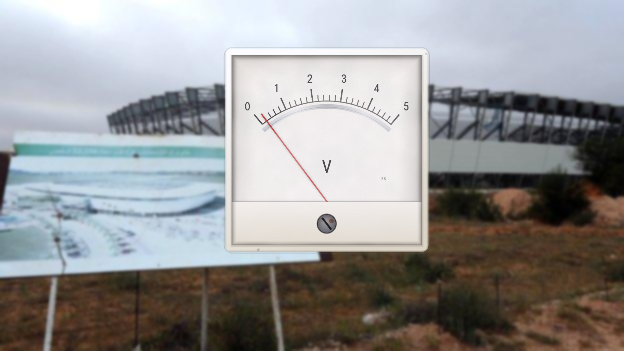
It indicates 0.2; V
